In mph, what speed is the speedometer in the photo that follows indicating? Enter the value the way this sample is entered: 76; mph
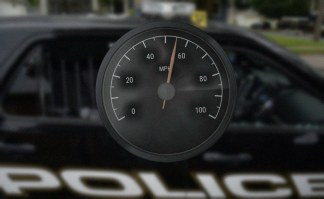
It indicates 55; mph
